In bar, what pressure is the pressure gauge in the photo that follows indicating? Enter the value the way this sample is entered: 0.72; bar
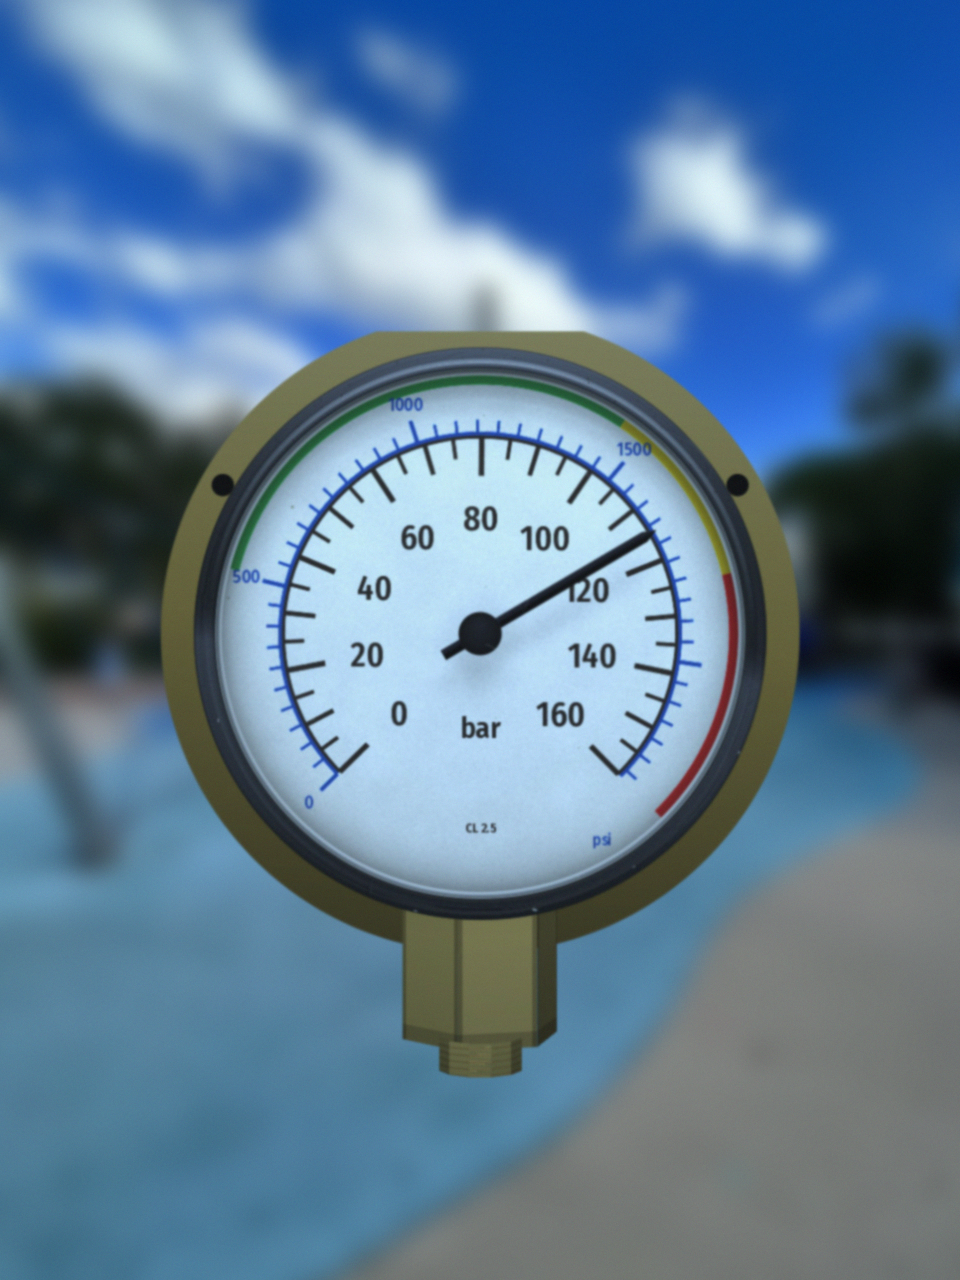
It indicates 115; bar
